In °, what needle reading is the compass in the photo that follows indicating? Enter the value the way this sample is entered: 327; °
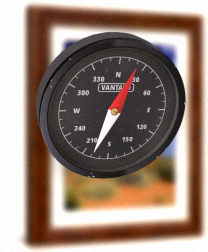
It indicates 20; °
